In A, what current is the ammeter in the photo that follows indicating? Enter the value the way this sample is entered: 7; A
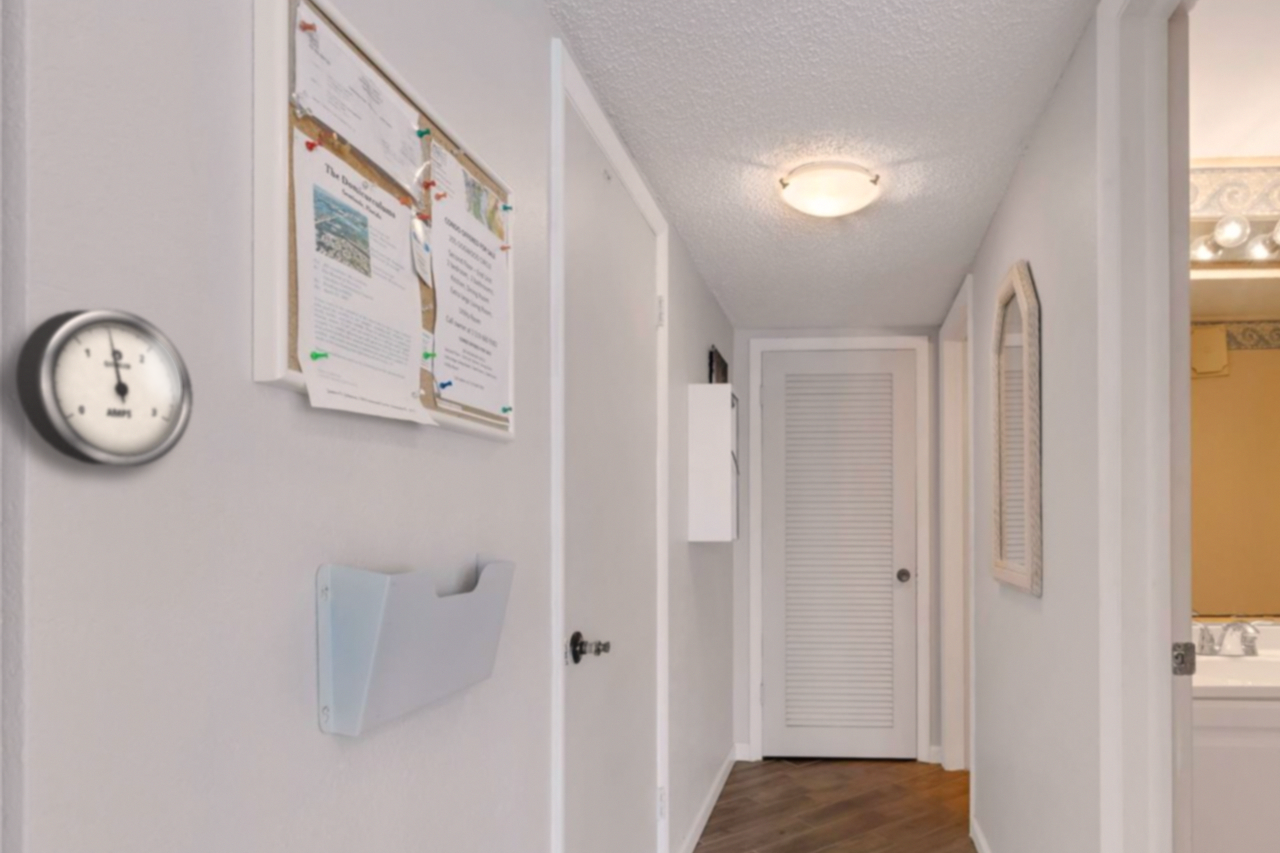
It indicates 1.4; A
